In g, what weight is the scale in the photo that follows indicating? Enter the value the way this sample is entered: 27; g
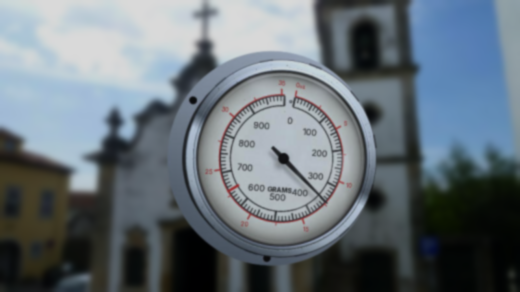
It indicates 350; g
